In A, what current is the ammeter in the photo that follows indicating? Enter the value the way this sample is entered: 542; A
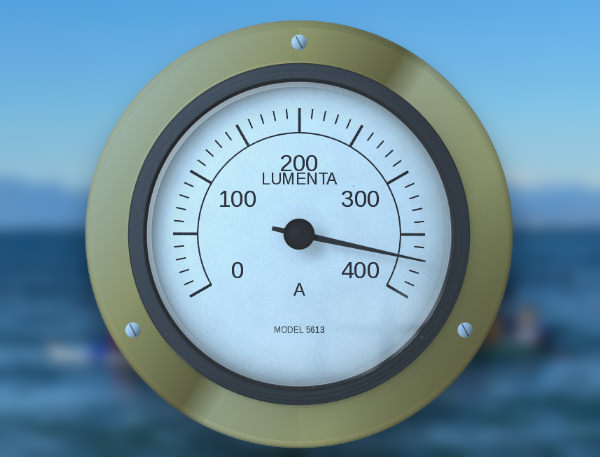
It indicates 370; A
